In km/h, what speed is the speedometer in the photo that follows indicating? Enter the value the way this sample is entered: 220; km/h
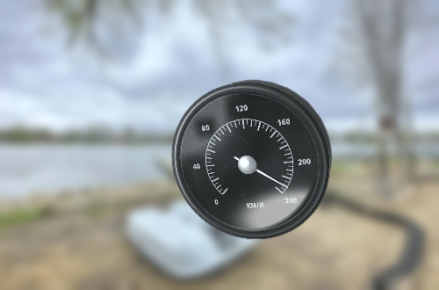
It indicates 230; km/h
